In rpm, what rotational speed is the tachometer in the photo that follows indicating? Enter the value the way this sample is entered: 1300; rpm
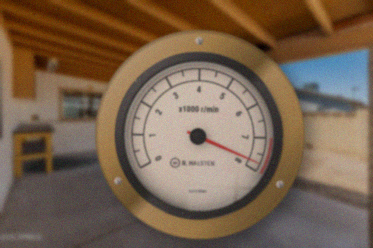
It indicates 7750; rpm
